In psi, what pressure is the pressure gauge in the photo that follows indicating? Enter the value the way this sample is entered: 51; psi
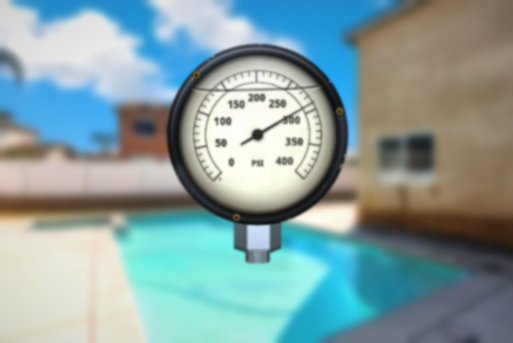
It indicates 290; psi
